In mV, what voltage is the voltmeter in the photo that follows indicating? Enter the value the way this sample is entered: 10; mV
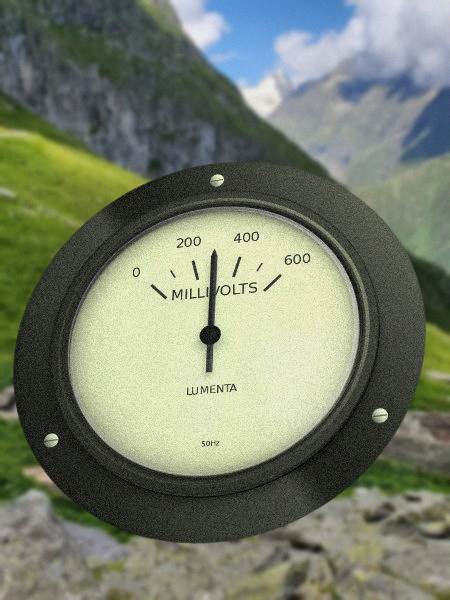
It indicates 300; mV
